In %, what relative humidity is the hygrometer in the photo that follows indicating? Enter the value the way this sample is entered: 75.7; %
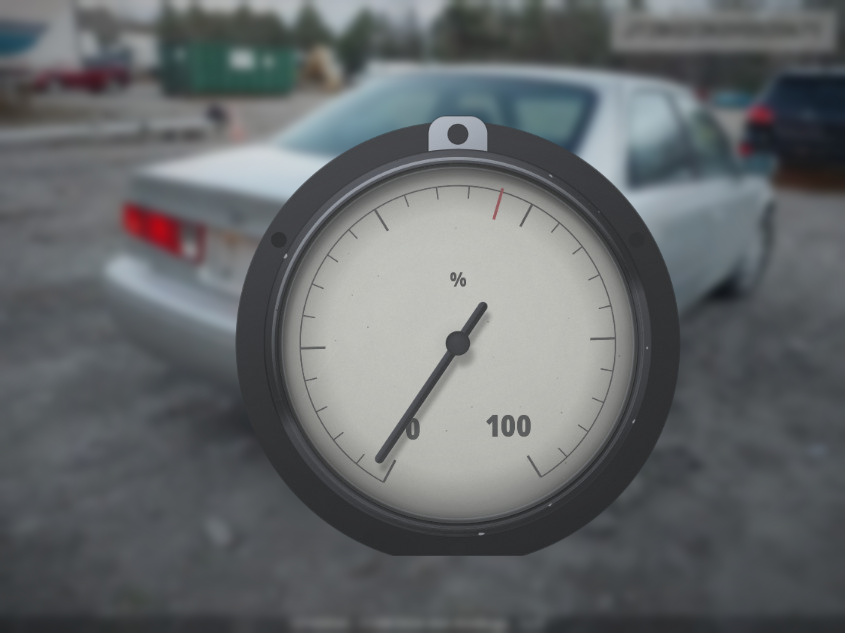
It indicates 2; %
